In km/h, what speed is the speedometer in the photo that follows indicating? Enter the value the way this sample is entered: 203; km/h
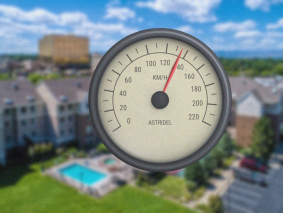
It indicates 135; km/h
